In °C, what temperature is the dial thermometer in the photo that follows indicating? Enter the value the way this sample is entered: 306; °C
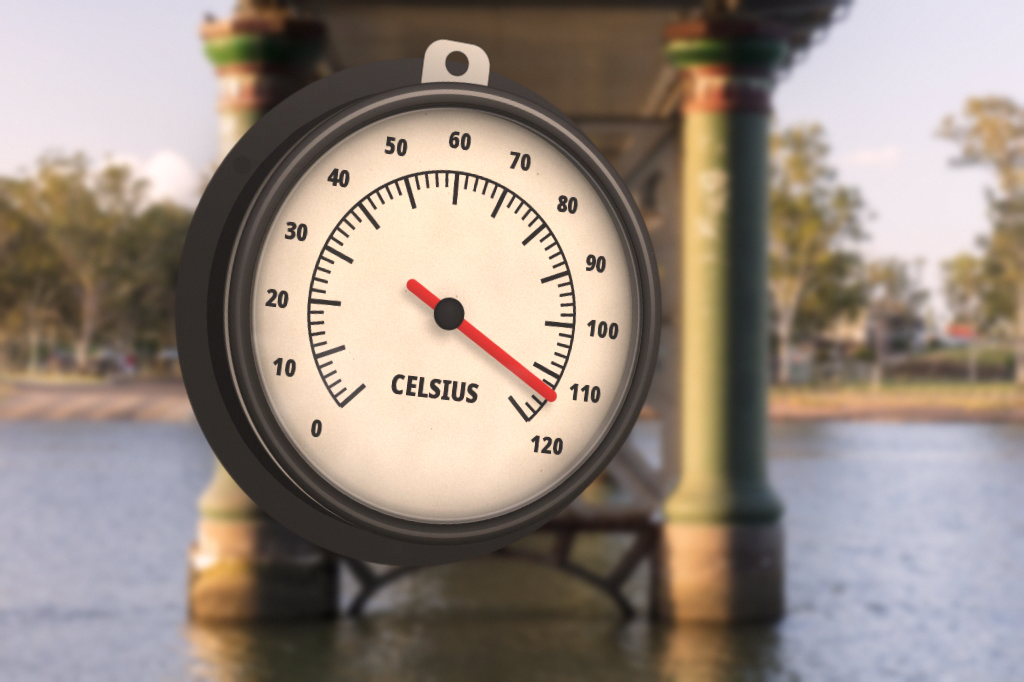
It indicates 114; °C
